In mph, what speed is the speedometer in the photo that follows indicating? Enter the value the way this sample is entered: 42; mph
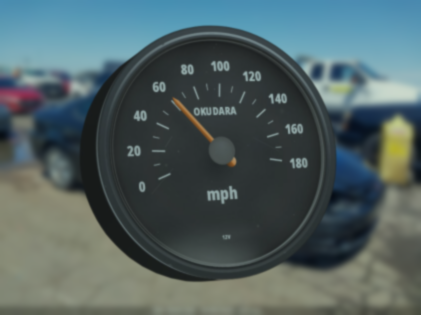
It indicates 60; mph
